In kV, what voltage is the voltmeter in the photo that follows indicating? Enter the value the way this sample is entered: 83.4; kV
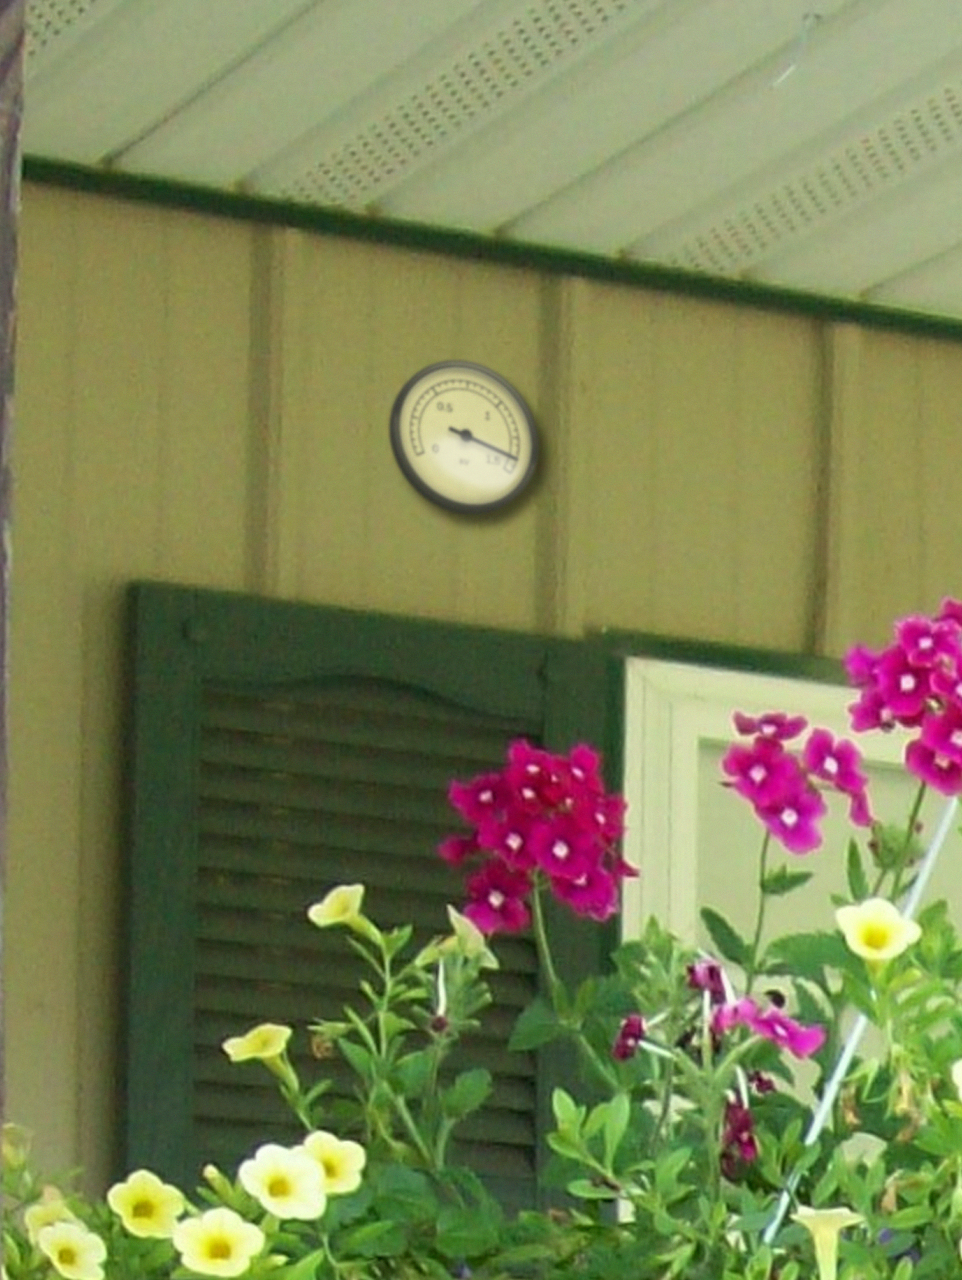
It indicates 1.4; kV
